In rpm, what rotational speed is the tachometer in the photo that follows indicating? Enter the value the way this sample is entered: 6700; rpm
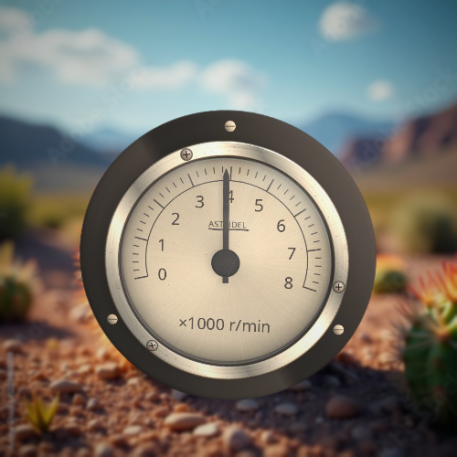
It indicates 3900; rpm
